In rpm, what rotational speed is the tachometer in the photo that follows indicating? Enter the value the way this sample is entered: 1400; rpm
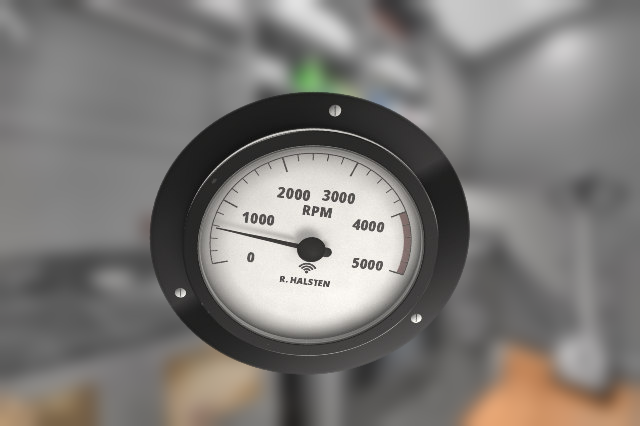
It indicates 600; rpm
